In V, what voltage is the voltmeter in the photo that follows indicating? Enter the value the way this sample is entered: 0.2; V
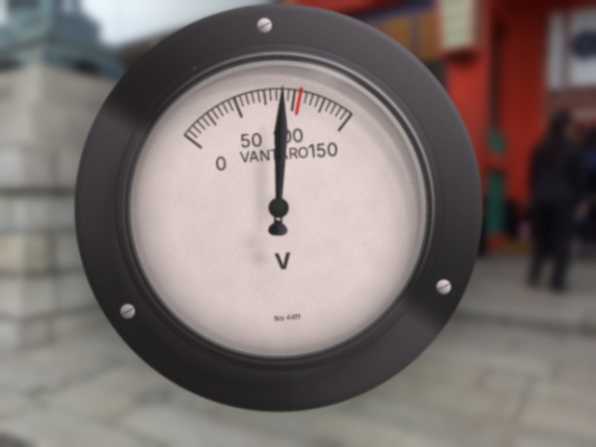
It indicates 90; V
